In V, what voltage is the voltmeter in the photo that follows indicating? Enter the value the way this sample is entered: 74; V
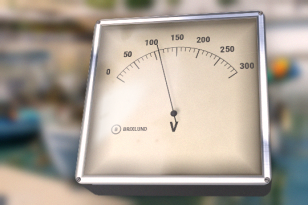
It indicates 110; V
